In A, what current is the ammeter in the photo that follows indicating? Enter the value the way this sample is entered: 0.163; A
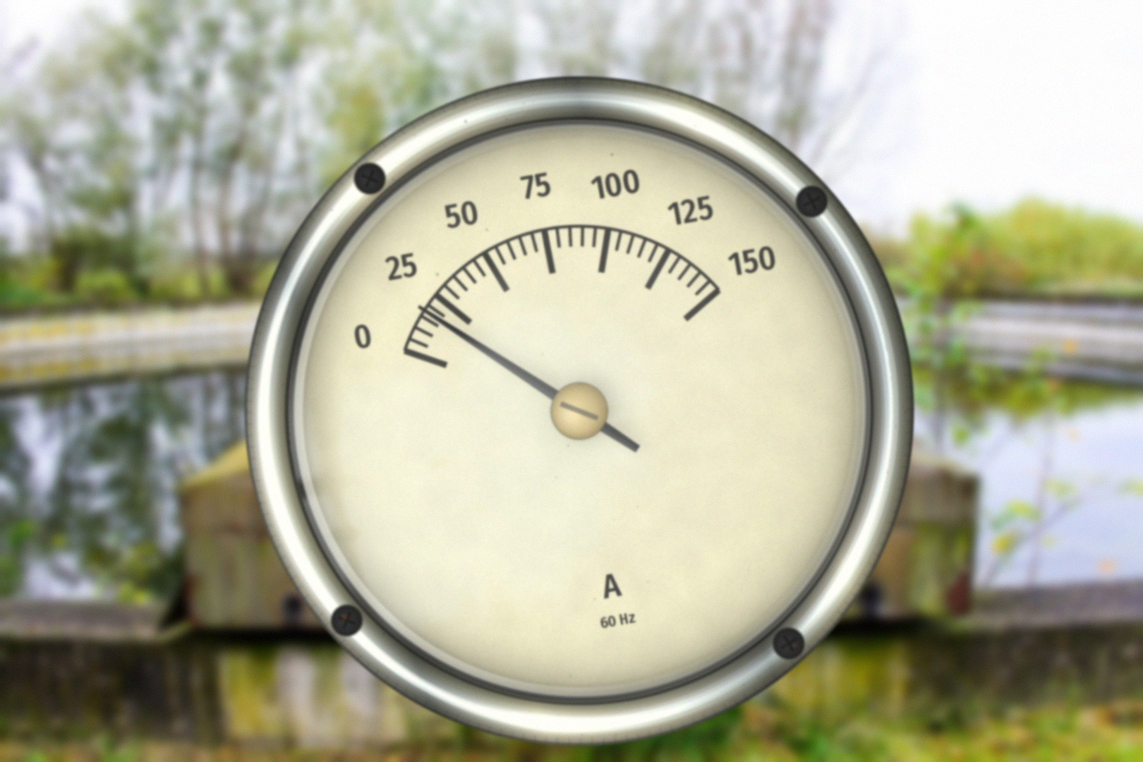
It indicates 17.5; A
